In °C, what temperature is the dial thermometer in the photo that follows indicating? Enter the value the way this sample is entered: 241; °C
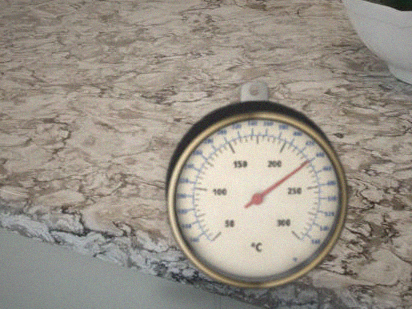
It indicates 225; °C
